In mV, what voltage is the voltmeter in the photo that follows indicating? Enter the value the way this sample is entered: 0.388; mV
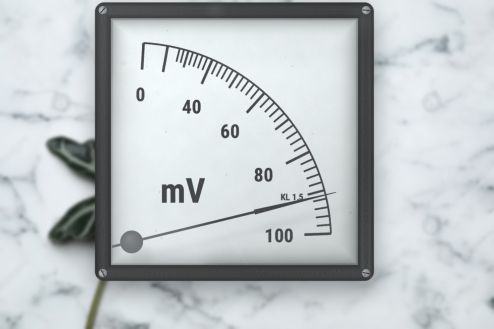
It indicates 91; mV
